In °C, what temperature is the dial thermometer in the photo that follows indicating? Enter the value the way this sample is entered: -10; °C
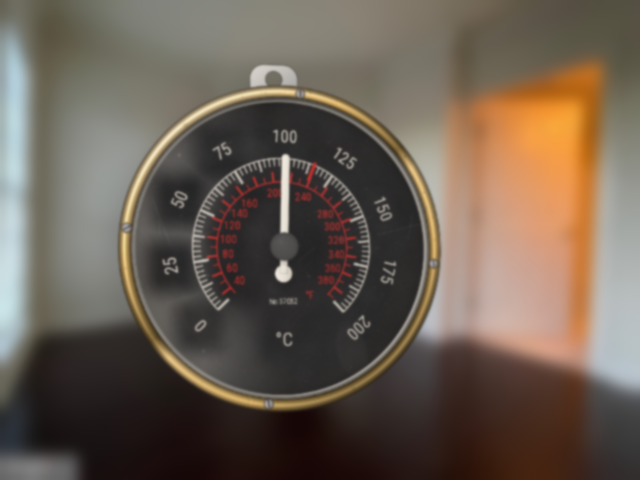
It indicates 100; °C
